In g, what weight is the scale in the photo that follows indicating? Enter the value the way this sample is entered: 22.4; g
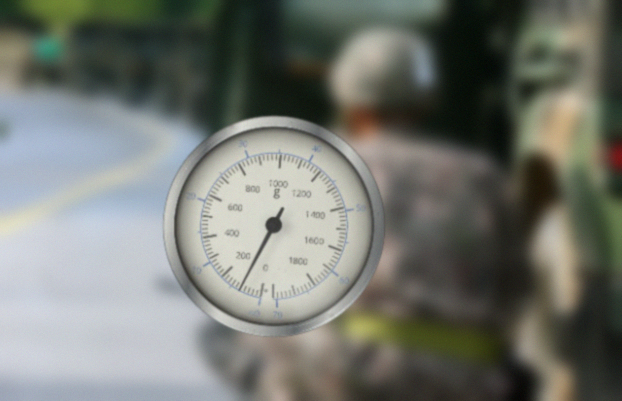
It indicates 100; g
